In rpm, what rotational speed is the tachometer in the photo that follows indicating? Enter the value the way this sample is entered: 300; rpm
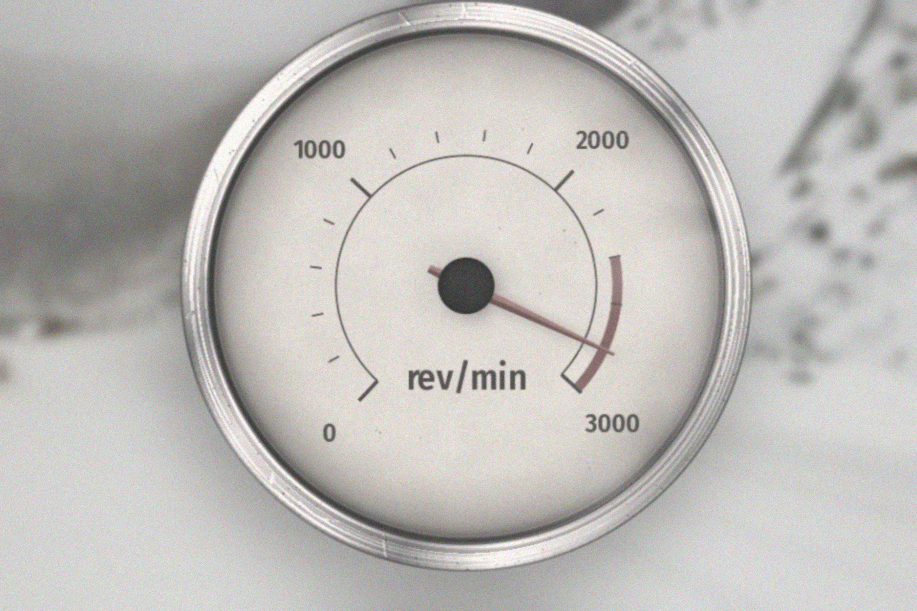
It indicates 2800; rpm
